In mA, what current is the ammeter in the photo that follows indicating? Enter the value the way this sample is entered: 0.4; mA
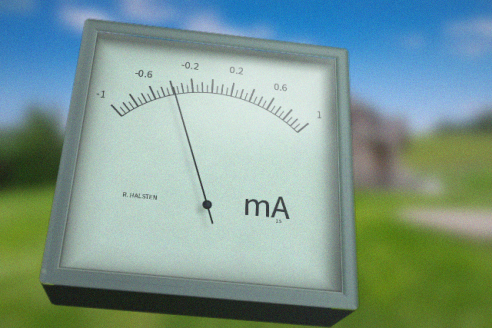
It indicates -0.4; mA
